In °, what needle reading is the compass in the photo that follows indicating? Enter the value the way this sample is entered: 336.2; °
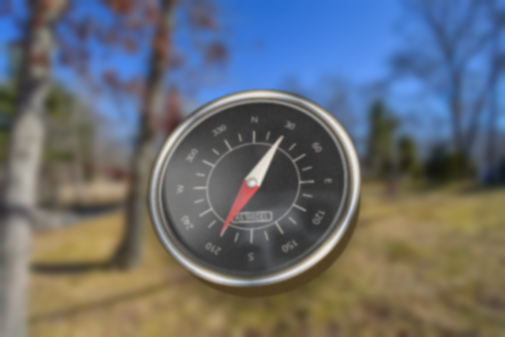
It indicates 210; °
